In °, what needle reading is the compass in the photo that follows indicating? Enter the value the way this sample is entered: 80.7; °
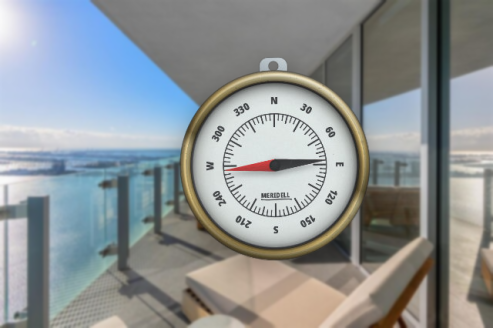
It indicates 265; °
